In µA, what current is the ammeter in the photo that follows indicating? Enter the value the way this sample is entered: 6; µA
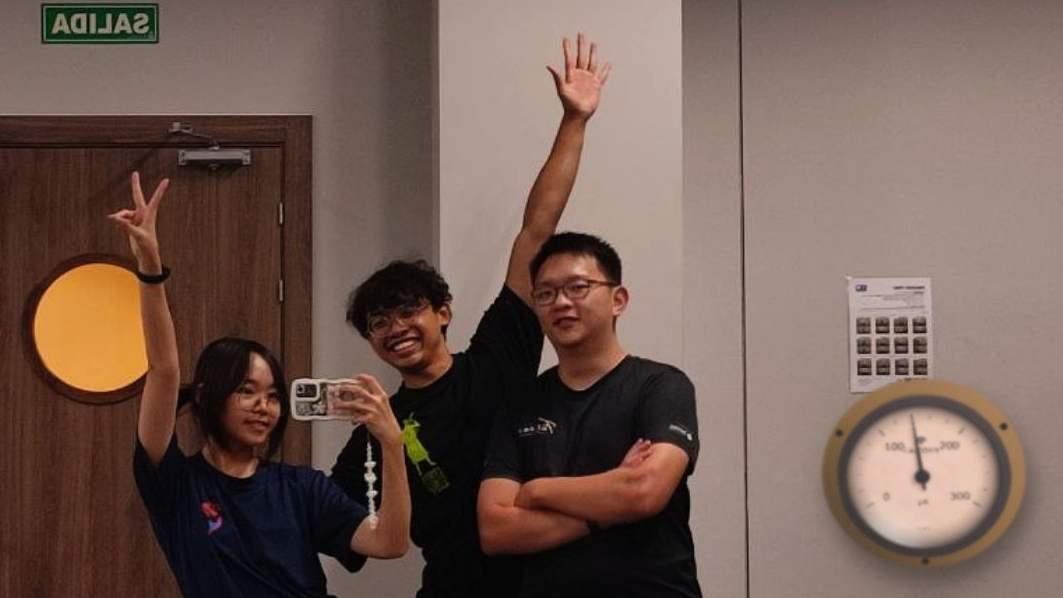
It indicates 140; µA
